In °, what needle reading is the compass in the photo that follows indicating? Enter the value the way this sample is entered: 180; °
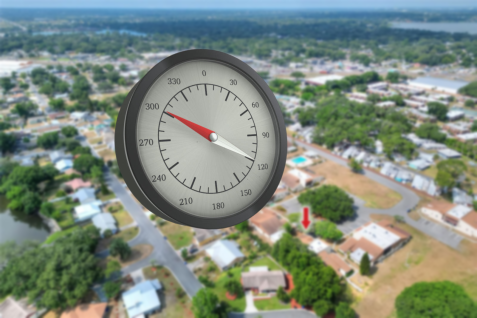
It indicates 300; °
